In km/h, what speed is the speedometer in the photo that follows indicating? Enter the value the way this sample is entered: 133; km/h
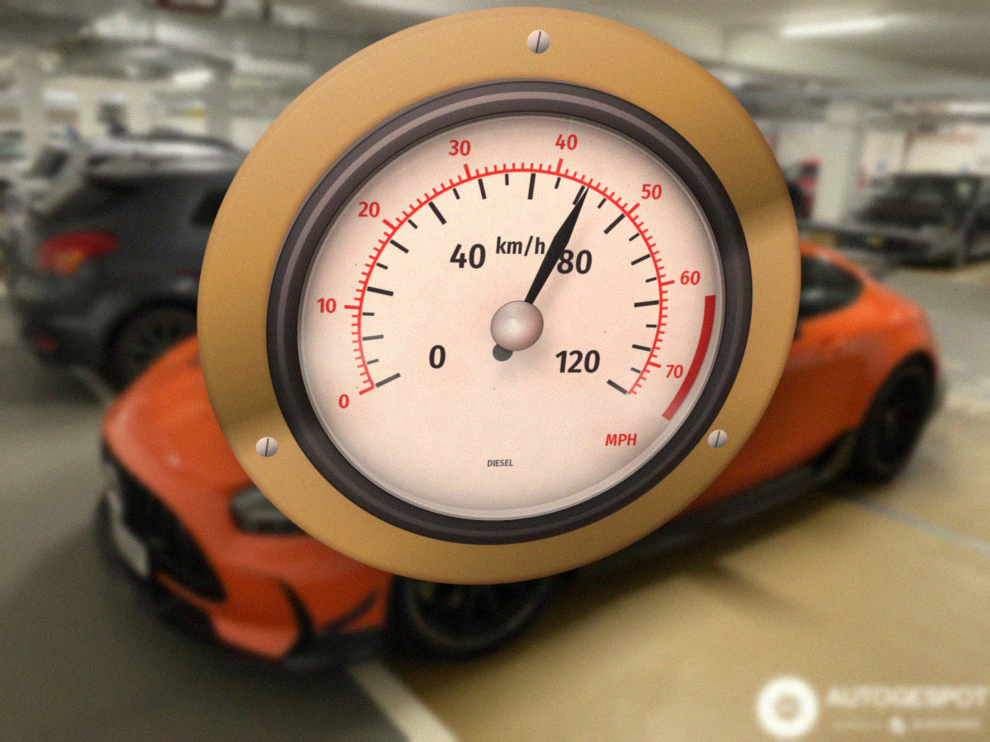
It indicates 70; km/h
